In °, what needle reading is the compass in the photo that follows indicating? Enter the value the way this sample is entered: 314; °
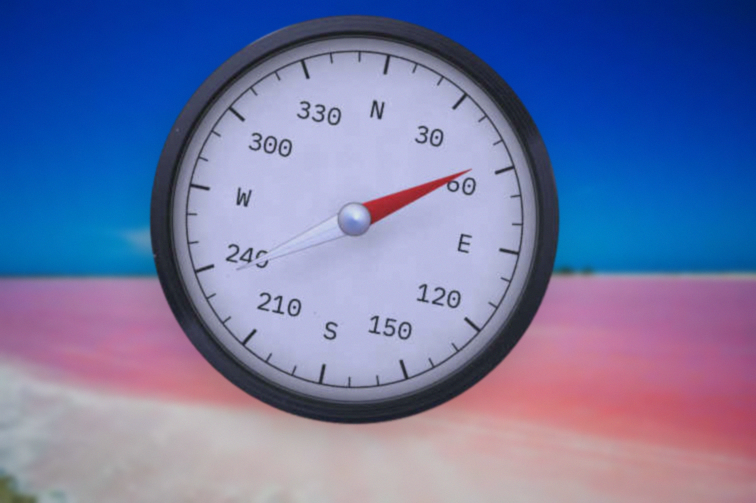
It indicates 55; °
